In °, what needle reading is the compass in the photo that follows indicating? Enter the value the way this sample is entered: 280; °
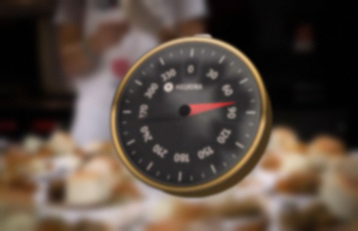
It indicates 80; °
